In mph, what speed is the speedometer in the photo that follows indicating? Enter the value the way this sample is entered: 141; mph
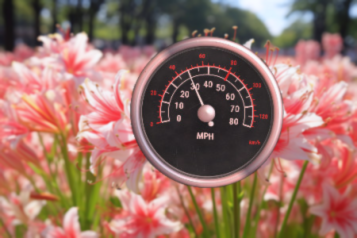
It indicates 30; mph
